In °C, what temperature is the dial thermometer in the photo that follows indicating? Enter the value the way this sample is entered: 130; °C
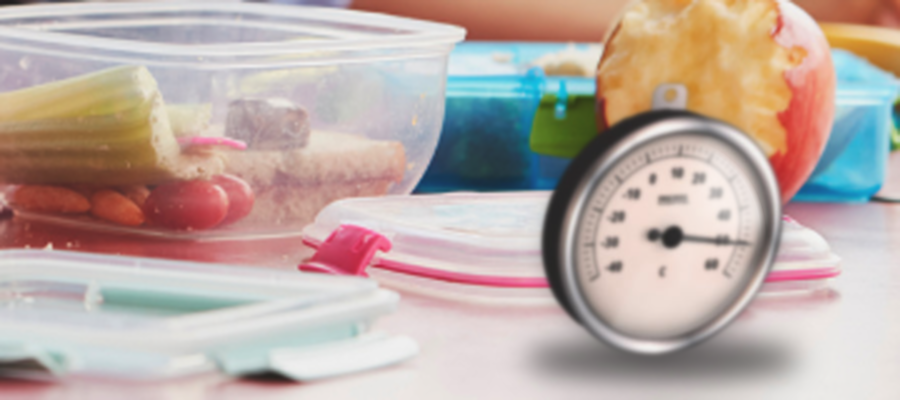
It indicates 50; °C
